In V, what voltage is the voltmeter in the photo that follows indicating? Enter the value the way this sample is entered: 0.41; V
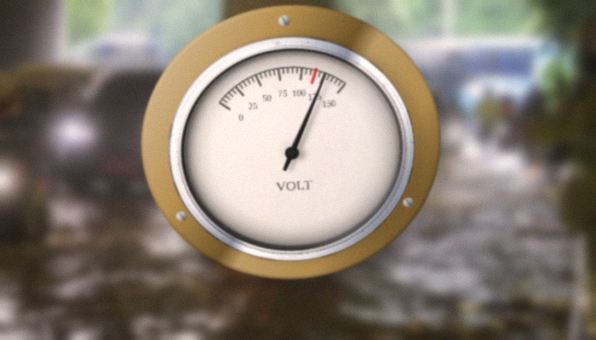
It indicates 125; V
